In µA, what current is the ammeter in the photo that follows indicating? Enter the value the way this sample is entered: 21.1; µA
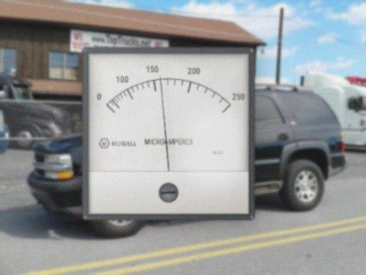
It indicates 160; µA
